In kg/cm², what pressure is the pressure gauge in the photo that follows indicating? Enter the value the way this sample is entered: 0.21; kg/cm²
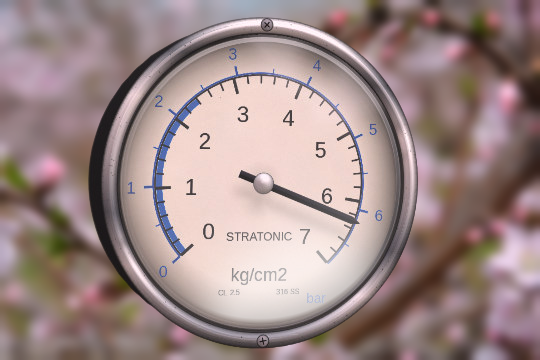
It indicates 6.3; kg/cm²
